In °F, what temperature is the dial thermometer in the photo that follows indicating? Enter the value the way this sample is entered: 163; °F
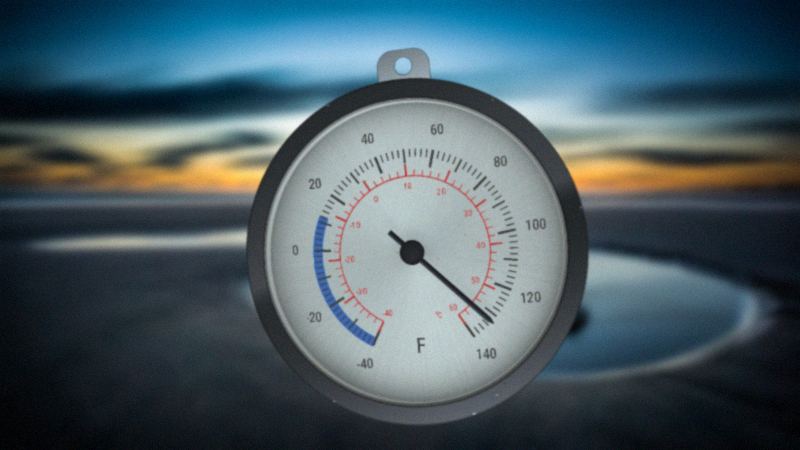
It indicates 132; °F
